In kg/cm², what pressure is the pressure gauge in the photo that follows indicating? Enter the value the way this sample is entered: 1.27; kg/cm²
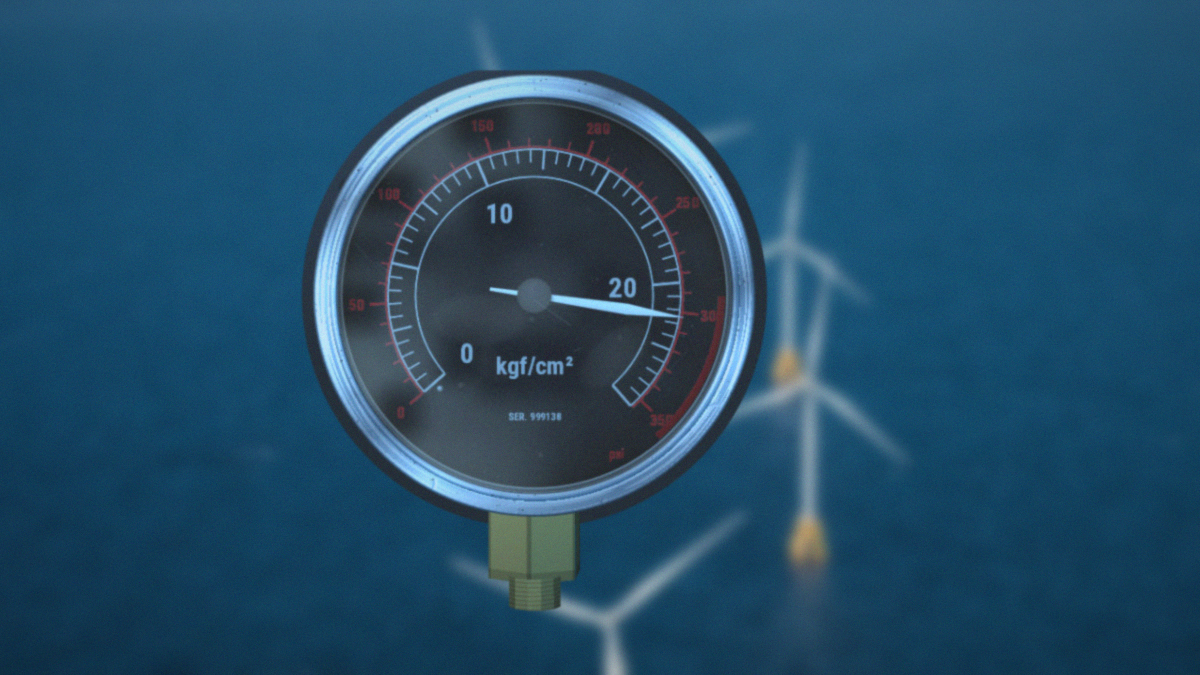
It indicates 21.25; kg/cm²
